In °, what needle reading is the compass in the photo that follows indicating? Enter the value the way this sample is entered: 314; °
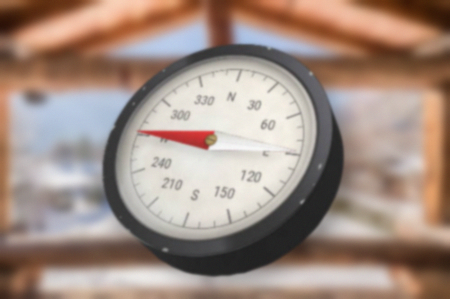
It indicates 270; °
